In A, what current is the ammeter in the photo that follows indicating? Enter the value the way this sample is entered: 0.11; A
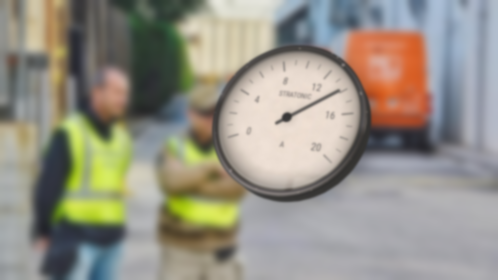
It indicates 14; A
